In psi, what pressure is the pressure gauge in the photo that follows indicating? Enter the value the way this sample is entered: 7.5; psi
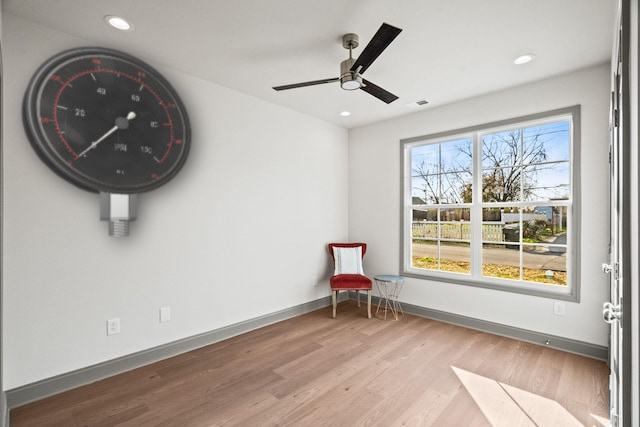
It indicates 0; psi
